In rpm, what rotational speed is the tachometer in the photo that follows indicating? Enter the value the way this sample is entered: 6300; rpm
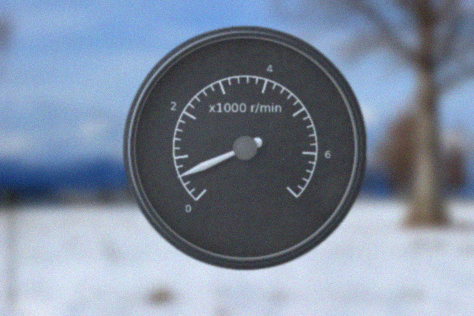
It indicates 600; rpm
